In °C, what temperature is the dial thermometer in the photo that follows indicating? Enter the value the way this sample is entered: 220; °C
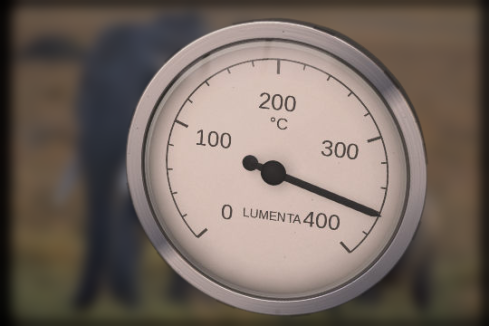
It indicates 360; °C
